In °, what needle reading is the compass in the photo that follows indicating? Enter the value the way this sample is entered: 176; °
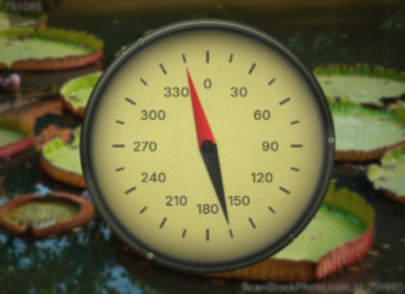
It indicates 345; °
